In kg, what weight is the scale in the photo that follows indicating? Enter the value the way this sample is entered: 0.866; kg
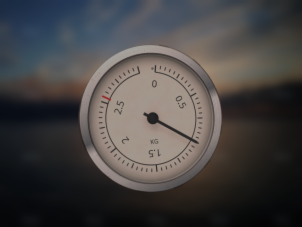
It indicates 1; kg
